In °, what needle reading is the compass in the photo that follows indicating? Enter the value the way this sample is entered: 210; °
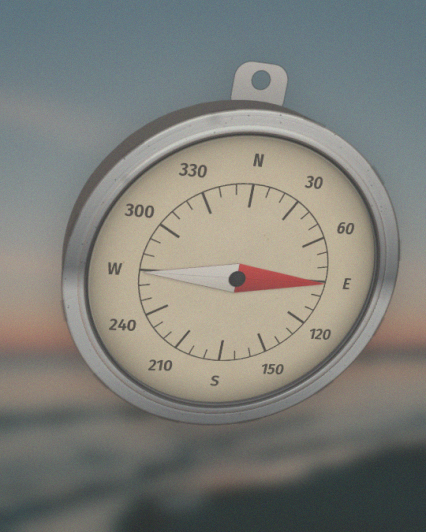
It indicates 90; °
